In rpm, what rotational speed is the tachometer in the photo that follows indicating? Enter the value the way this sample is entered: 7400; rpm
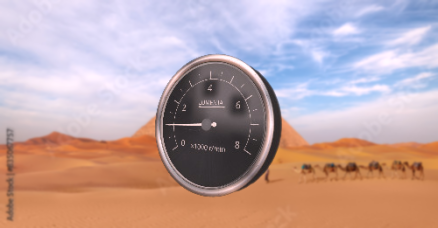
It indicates 1000; rpm
